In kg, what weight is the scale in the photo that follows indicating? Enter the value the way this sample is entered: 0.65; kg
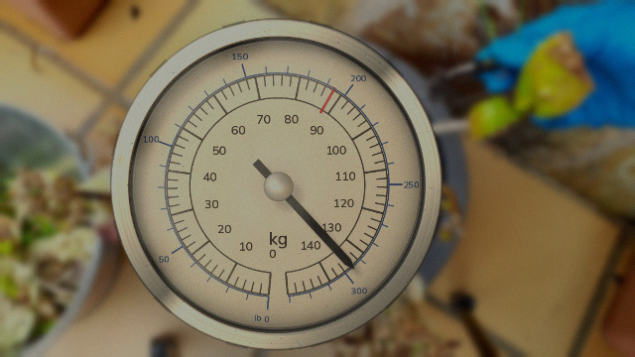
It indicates 134; kg
